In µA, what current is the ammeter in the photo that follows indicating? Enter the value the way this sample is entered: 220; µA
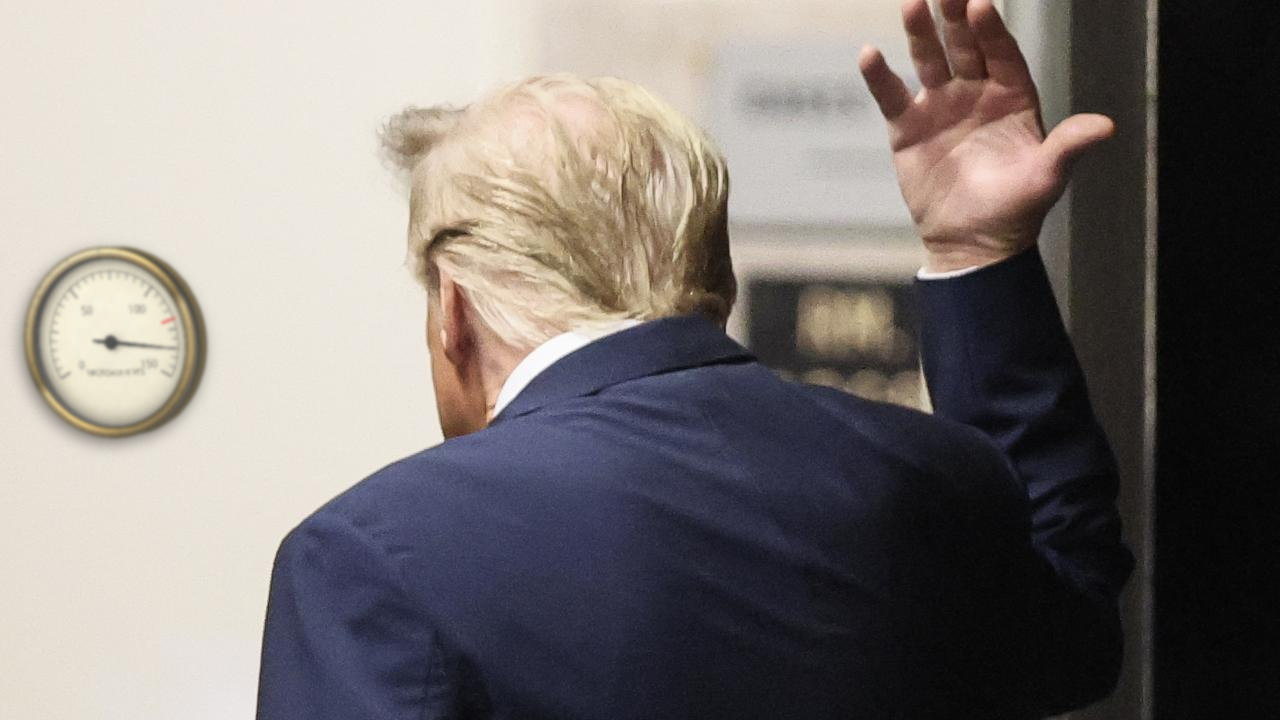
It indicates 135; µA
